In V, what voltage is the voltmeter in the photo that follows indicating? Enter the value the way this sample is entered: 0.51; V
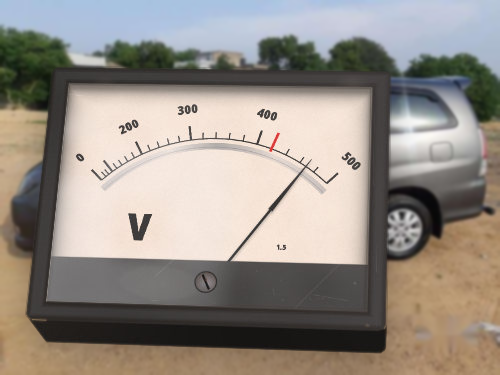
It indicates 470; V
